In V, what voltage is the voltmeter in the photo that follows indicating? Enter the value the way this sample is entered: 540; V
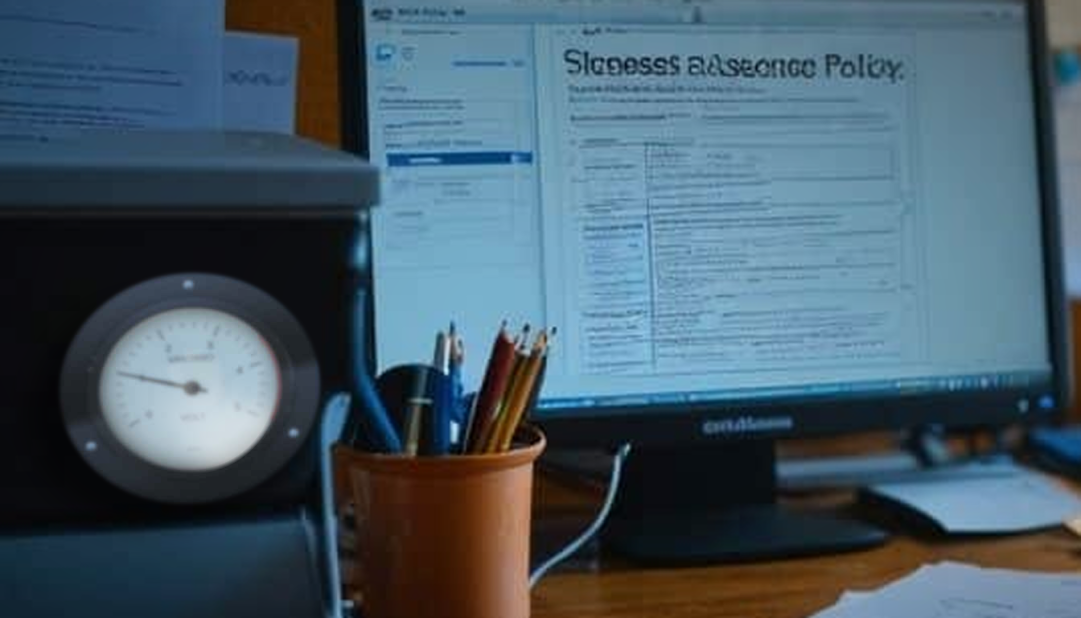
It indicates 1; V
